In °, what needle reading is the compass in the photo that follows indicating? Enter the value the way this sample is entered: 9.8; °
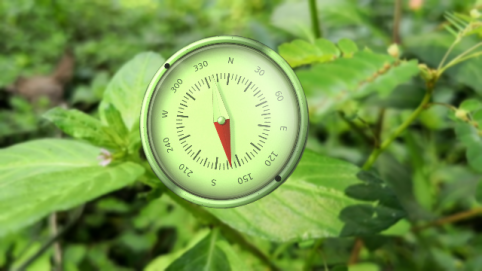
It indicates 160; °
